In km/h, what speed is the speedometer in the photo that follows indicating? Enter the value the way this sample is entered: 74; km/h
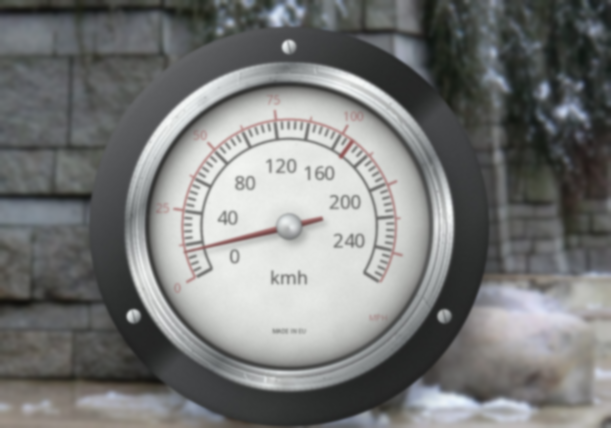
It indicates 16; km/h
